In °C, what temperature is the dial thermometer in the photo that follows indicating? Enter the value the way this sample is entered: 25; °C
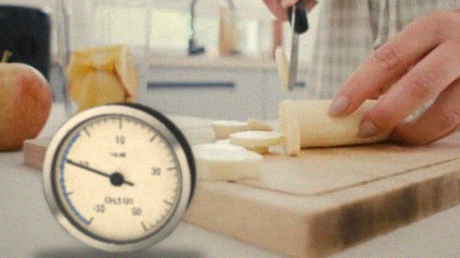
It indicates -10; °C
